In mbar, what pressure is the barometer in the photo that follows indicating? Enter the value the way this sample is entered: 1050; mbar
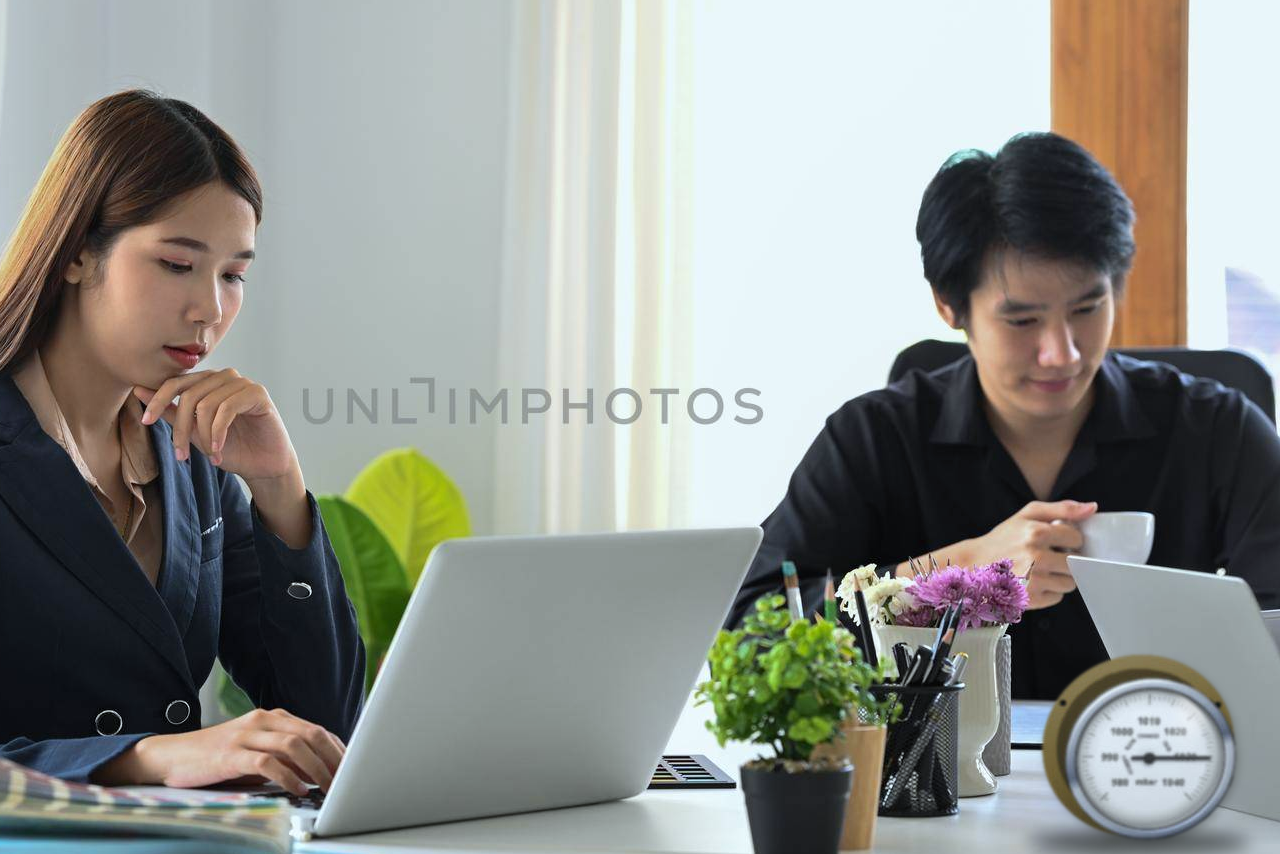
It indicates 1030; mbar
